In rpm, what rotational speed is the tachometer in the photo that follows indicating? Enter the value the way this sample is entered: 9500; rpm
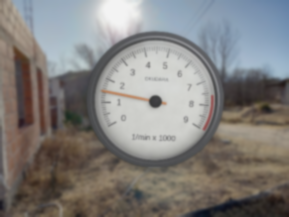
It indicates 1500; rpm
